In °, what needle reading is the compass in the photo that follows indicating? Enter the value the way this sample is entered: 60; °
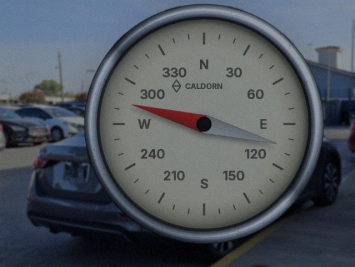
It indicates 285; °
